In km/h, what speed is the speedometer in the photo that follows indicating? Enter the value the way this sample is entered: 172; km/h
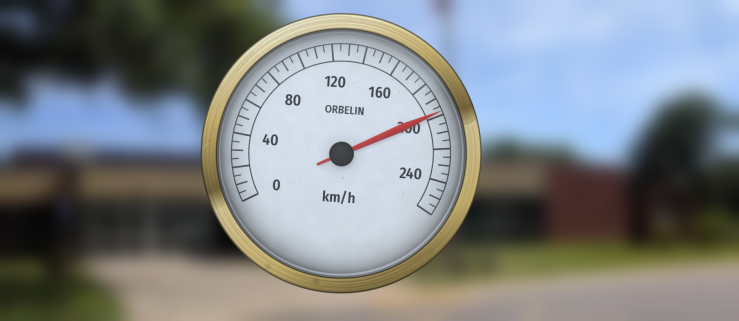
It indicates 197.5; km/h
